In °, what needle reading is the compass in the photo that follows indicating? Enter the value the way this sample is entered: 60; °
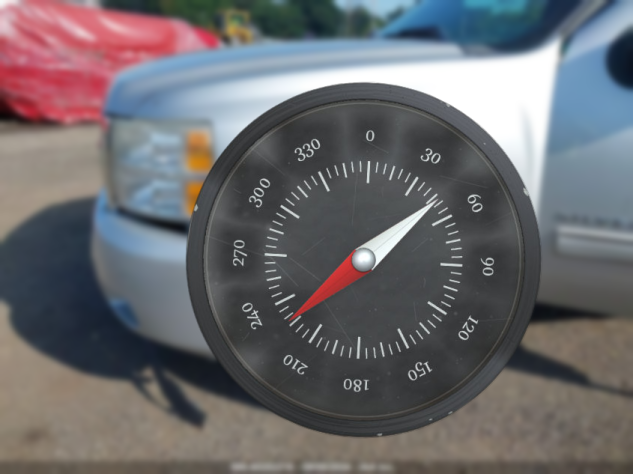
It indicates 227.5; °
